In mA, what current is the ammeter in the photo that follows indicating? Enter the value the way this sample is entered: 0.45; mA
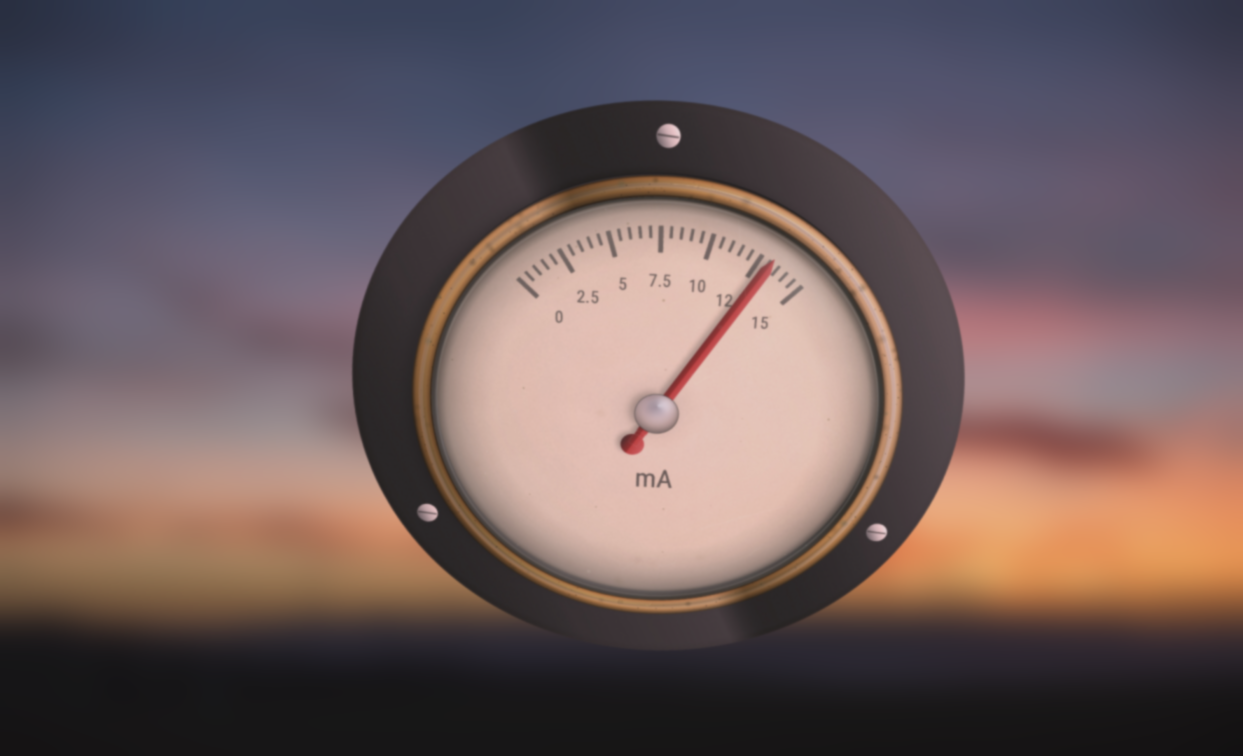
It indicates 13; mA
